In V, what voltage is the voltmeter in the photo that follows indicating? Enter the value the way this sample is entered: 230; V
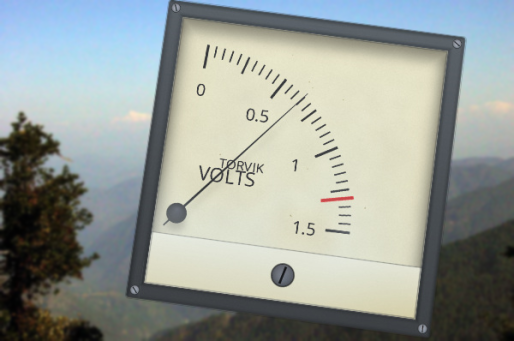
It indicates 0.65; V
